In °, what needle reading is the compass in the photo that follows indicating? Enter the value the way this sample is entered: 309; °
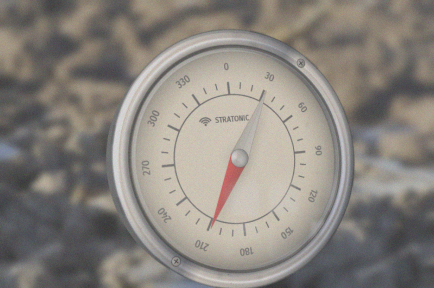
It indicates 210; °
